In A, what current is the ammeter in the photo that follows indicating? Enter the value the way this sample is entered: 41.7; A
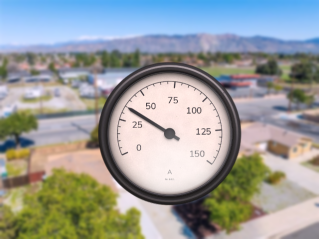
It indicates 35; A
